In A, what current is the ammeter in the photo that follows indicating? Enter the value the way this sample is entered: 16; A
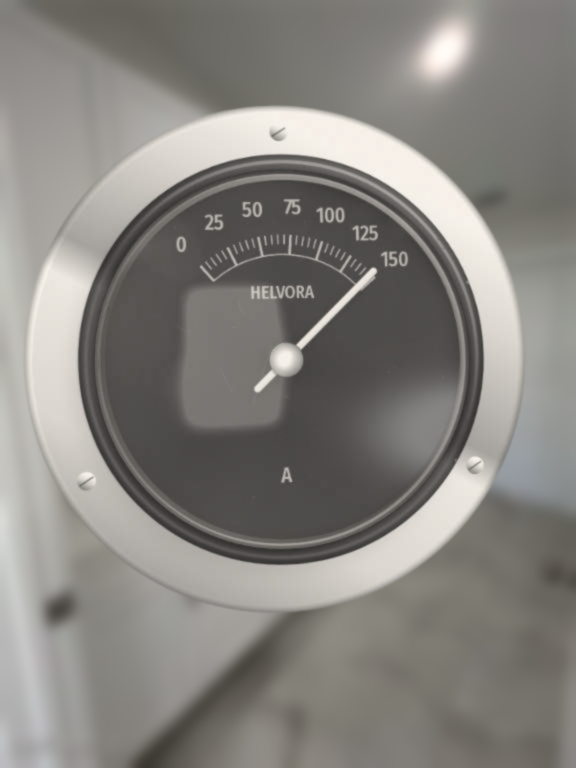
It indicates 145; A
